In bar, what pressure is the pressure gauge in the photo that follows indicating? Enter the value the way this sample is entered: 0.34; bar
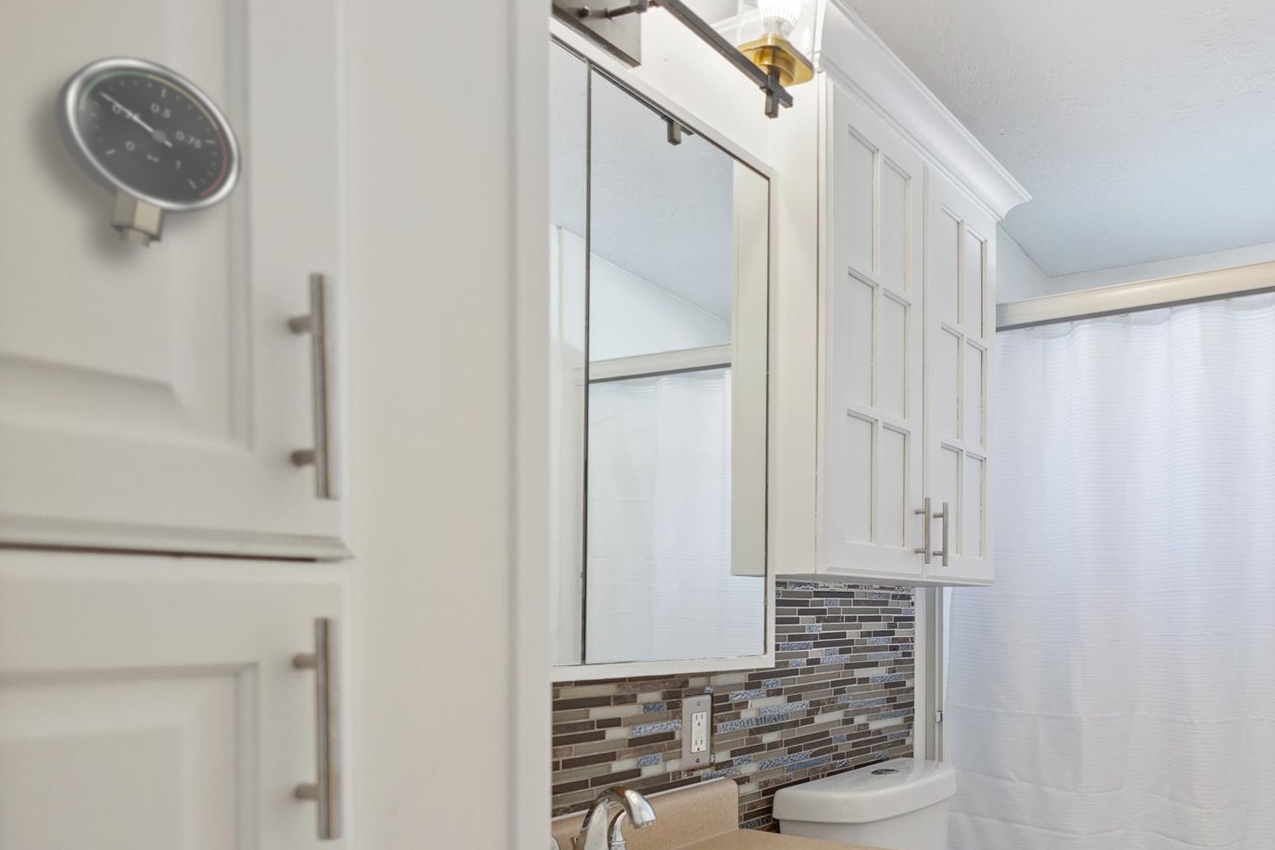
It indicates 0.25; bar
